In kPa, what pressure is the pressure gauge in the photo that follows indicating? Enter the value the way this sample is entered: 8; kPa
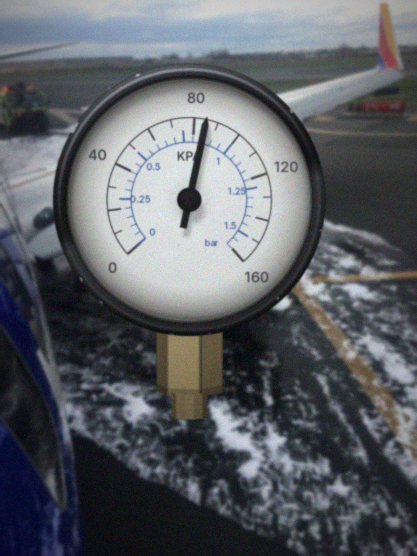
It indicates 85; kPa
